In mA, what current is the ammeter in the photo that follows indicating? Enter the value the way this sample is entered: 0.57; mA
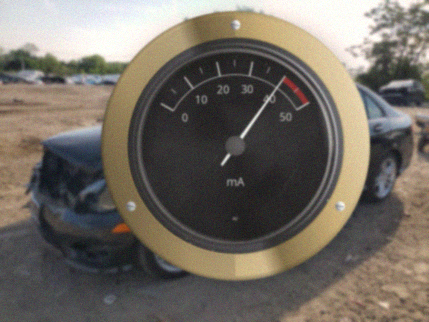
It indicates 40; mA
